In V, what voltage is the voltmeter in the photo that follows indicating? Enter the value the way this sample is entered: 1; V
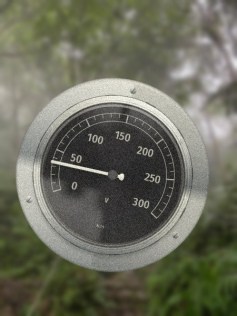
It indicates 35; V
